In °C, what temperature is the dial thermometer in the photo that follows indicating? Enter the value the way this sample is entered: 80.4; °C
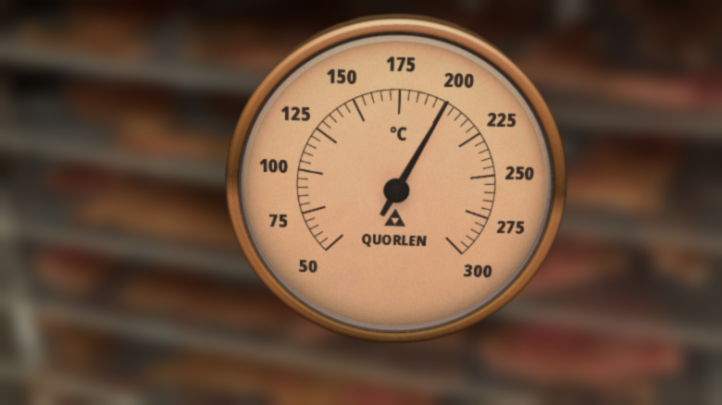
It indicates 200; °C
